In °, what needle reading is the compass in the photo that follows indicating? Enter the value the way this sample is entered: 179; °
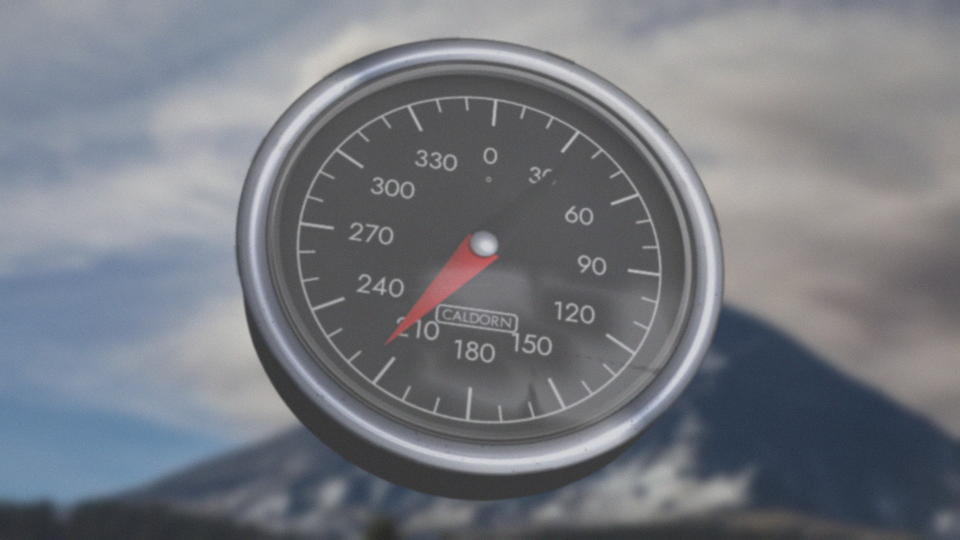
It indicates 215; °
